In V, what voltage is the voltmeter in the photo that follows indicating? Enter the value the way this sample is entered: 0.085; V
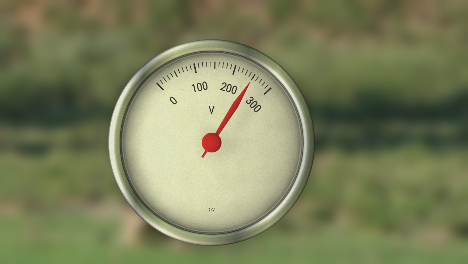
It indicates 250; V
